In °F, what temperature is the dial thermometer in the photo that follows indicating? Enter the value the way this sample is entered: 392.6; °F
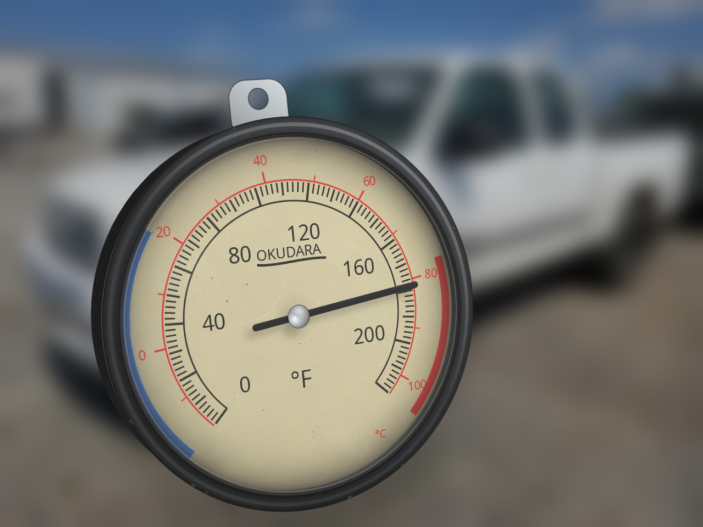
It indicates 178; °F
